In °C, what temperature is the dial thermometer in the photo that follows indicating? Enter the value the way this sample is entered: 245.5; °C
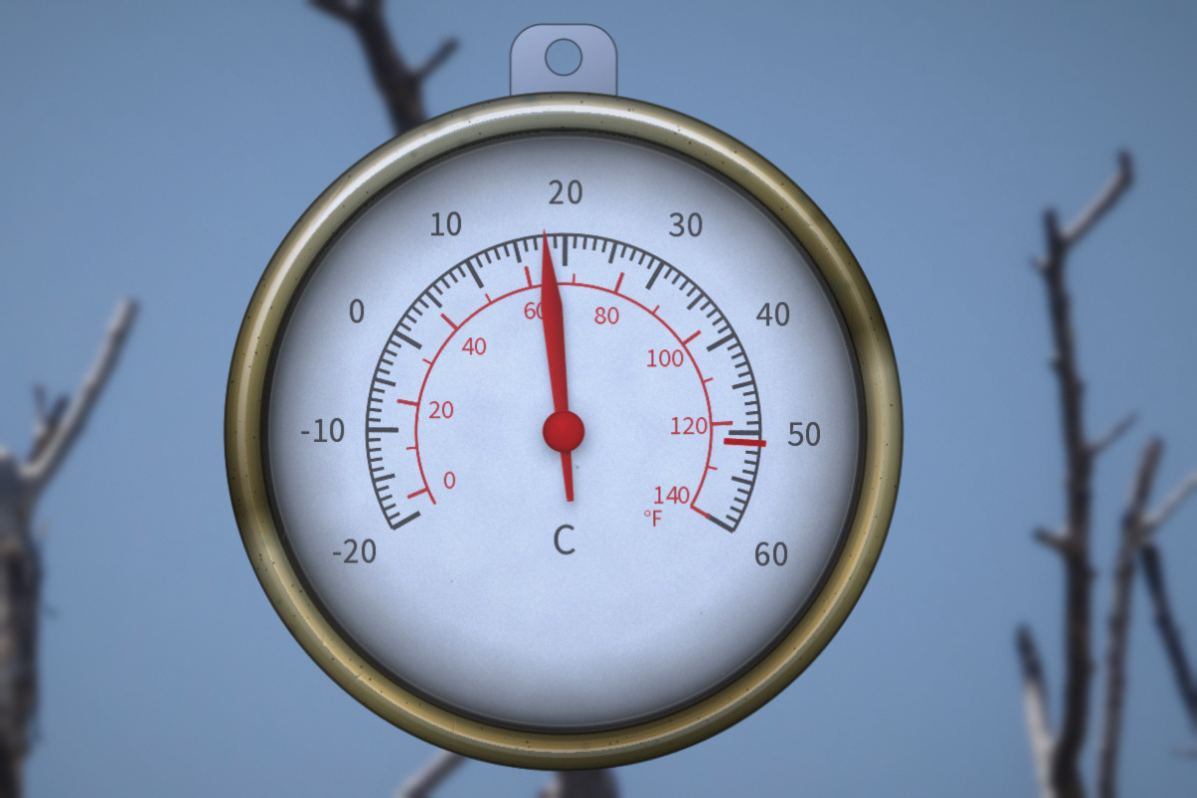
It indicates 18; °C
